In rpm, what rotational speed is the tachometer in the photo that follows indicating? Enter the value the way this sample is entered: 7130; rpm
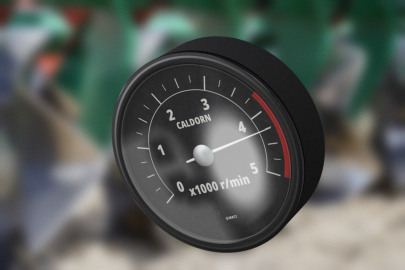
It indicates 4250; rpm
